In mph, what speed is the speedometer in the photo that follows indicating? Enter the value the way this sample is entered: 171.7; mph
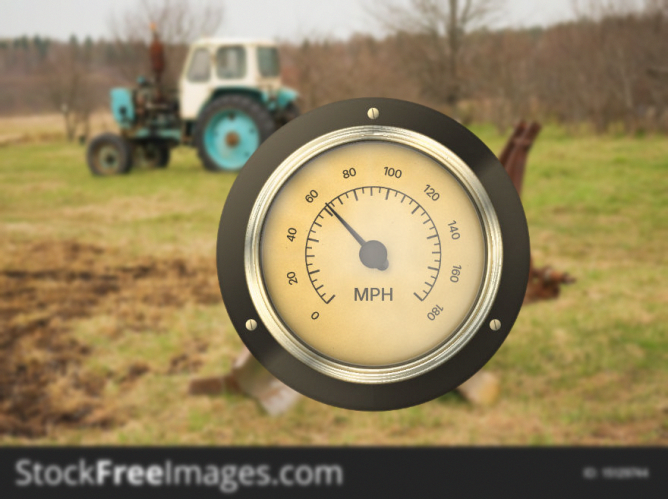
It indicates 62.5; mph
